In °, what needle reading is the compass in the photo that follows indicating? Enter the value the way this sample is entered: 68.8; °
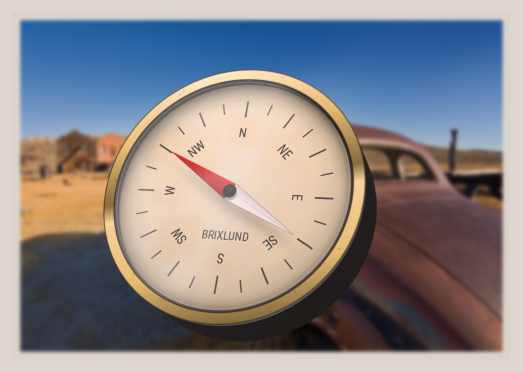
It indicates 300; °
